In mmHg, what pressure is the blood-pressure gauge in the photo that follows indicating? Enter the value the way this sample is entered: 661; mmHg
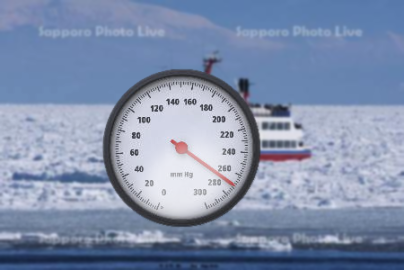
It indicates 270; mmHg
